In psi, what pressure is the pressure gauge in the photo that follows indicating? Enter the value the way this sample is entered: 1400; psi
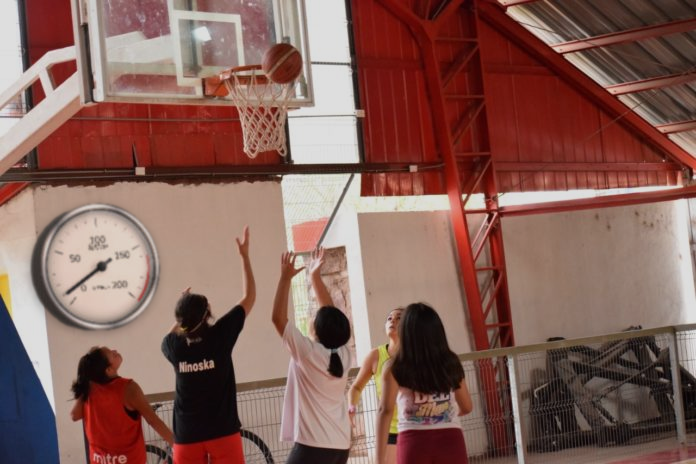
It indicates 10; psi
